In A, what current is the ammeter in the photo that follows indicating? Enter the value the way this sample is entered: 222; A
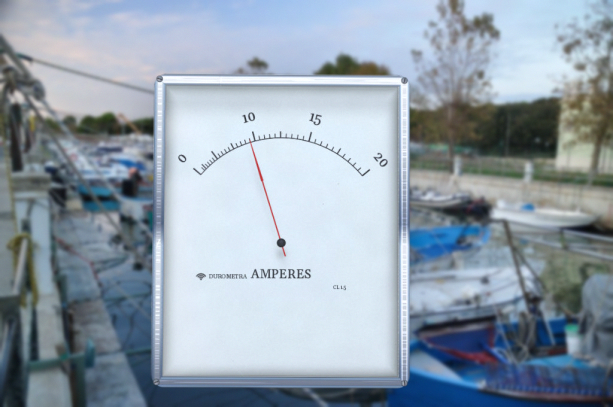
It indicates 9.5; A
